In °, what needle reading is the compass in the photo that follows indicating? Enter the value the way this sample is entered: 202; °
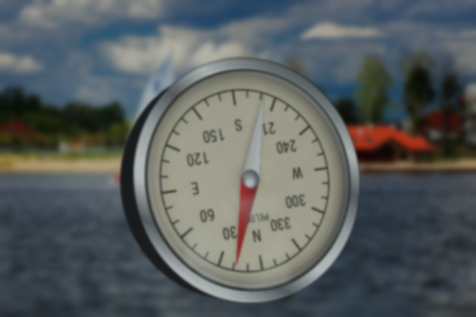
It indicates 20; °
